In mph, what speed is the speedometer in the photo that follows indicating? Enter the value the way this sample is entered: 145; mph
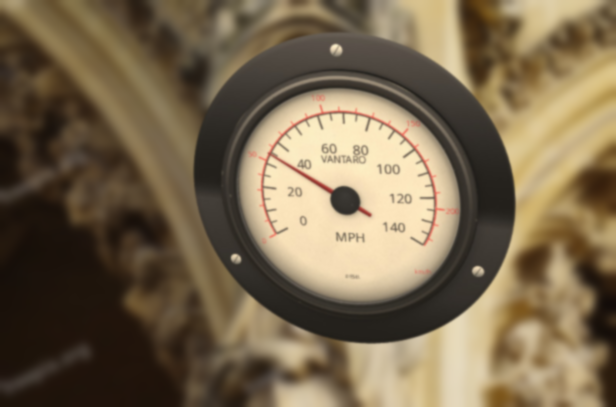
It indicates 35; mph
